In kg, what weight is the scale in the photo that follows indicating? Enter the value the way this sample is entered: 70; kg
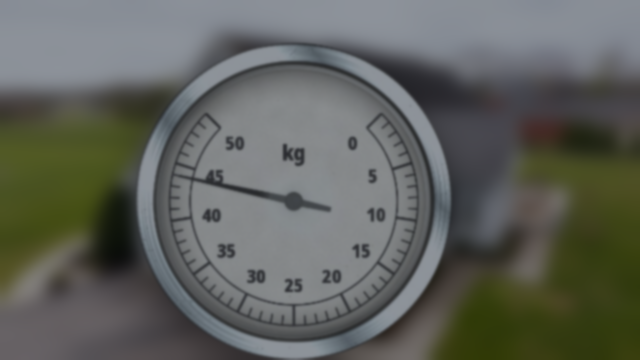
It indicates 44; kg
